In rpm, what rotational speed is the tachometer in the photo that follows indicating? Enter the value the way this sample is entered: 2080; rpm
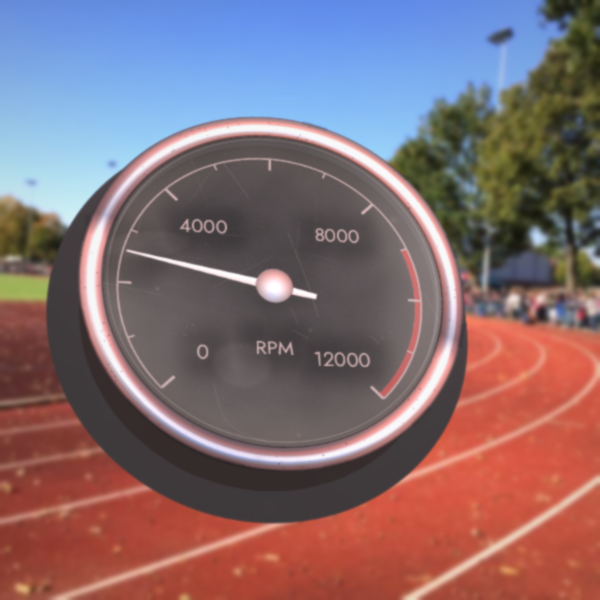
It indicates 2500; rpm
